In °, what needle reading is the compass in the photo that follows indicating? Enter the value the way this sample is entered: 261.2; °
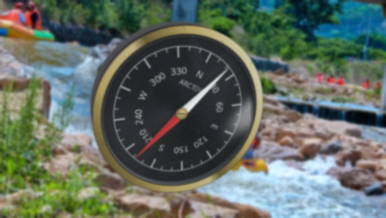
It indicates 200; °
